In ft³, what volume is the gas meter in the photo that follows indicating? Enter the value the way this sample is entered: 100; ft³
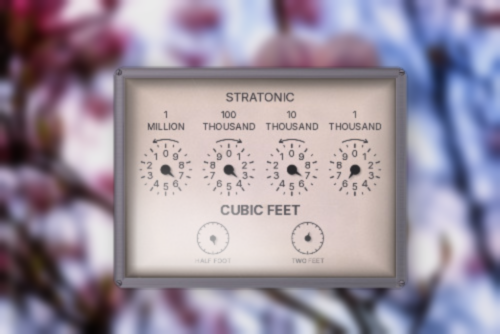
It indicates 636600; ft³
